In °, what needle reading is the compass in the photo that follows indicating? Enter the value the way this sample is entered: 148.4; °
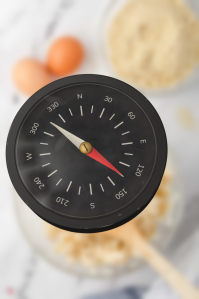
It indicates 135; °
